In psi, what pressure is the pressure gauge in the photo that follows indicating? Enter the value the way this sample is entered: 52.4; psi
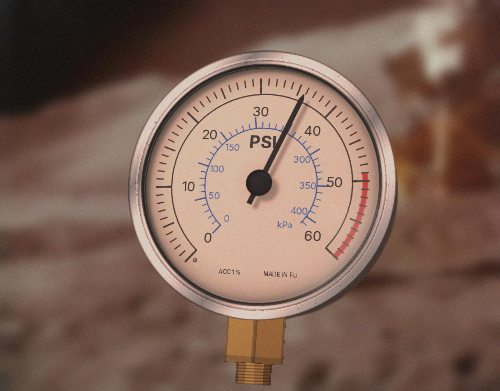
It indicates 36; psi
